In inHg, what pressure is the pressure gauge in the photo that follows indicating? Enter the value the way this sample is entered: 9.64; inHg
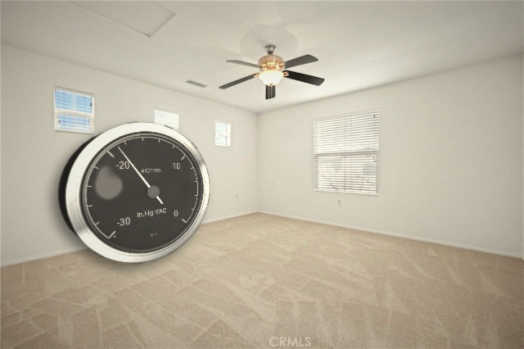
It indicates -19; inHg
